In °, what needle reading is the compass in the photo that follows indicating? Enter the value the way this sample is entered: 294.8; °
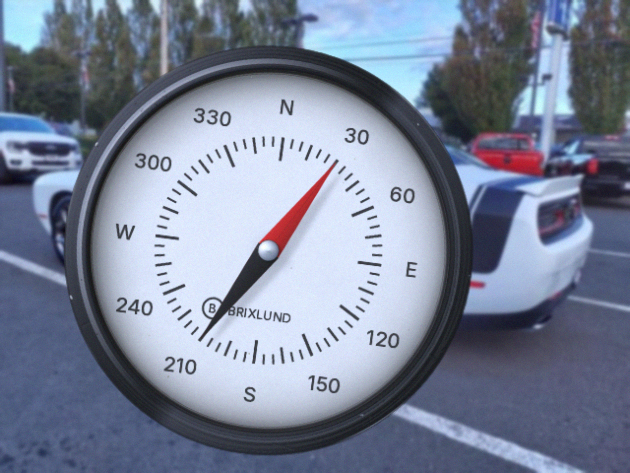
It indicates 30; °
